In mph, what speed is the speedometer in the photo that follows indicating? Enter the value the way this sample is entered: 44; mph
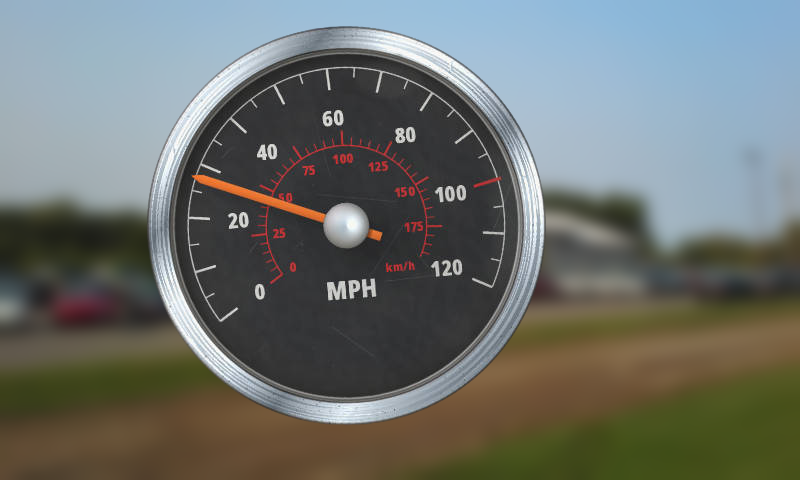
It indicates 27.5; mph
